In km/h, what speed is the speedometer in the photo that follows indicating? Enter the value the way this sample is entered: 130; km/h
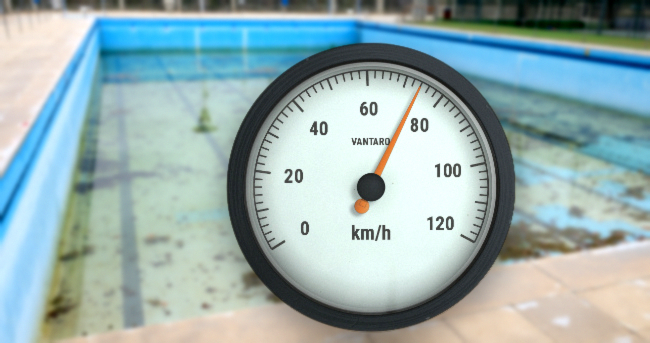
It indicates 74; km/h
